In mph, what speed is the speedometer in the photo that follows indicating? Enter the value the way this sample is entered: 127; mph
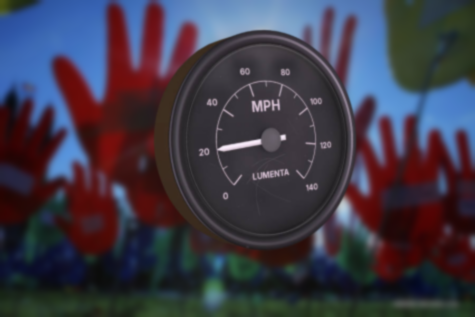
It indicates 20; mph
